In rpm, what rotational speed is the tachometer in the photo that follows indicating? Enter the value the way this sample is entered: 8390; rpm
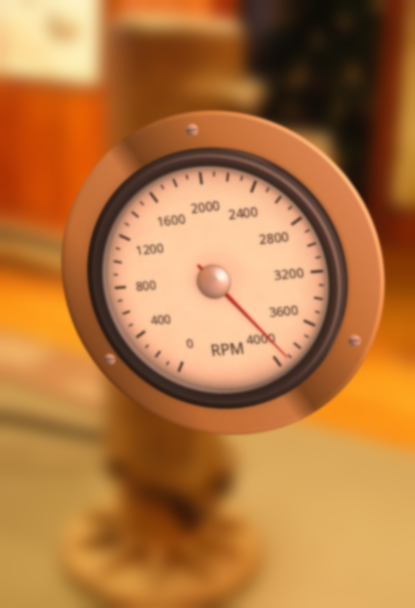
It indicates 3900; rpm
